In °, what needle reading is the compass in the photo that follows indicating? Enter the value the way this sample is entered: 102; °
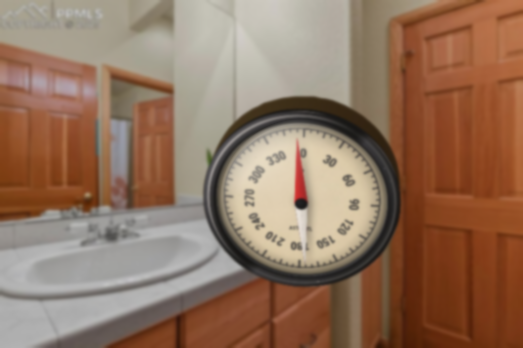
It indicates 355; °
